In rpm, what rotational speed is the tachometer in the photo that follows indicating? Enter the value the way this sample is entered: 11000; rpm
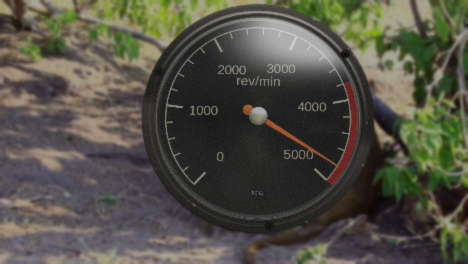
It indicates 4800; rpm
